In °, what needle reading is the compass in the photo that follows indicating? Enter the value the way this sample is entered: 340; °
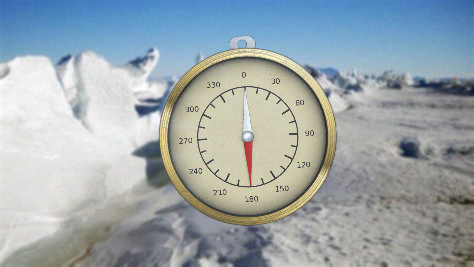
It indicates 180; °
